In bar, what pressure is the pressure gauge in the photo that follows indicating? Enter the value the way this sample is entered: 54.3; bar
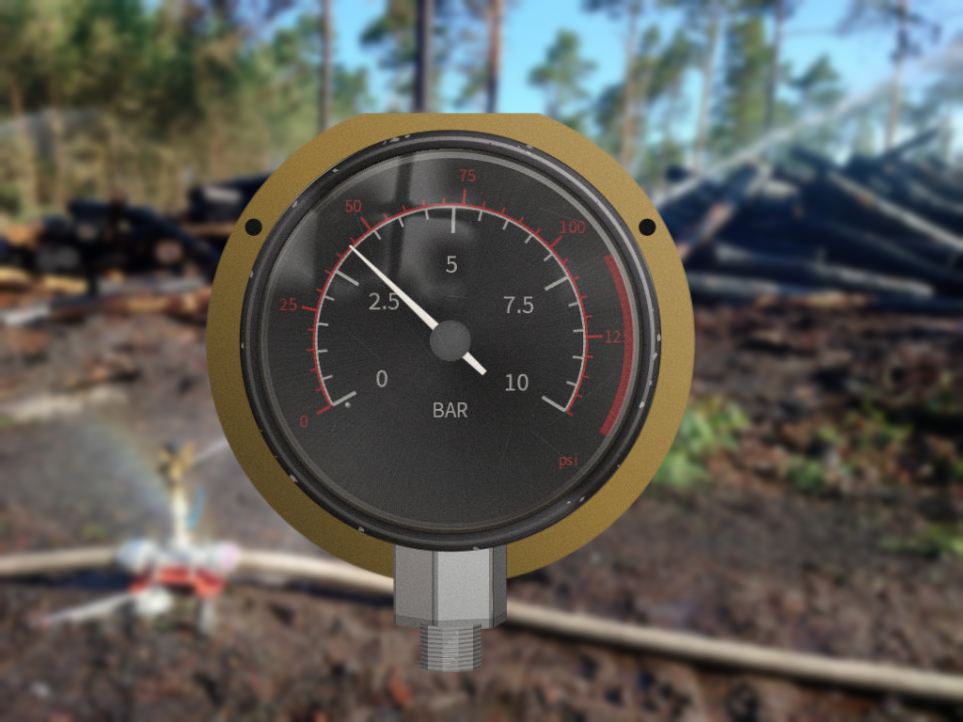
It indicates 3; bar
